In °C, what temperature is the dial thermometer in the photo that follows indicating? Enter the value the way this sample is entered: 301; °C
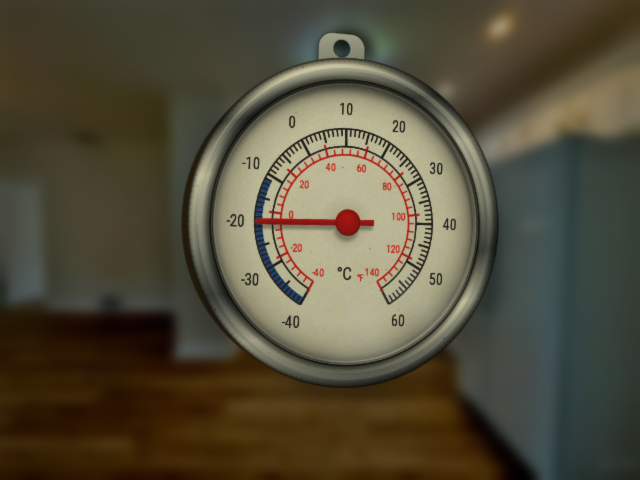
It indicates -20; °C
